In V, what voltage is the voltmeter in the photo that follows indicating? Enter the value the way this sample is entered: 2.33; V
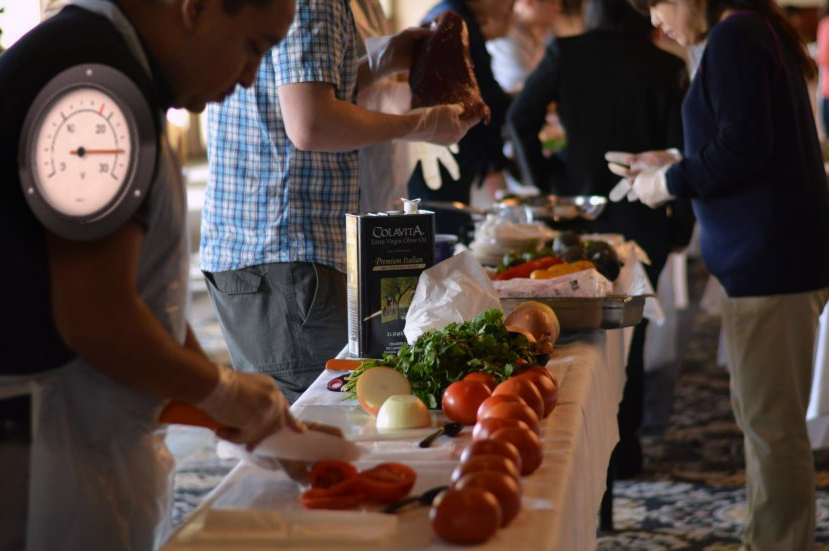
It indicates 26; V
